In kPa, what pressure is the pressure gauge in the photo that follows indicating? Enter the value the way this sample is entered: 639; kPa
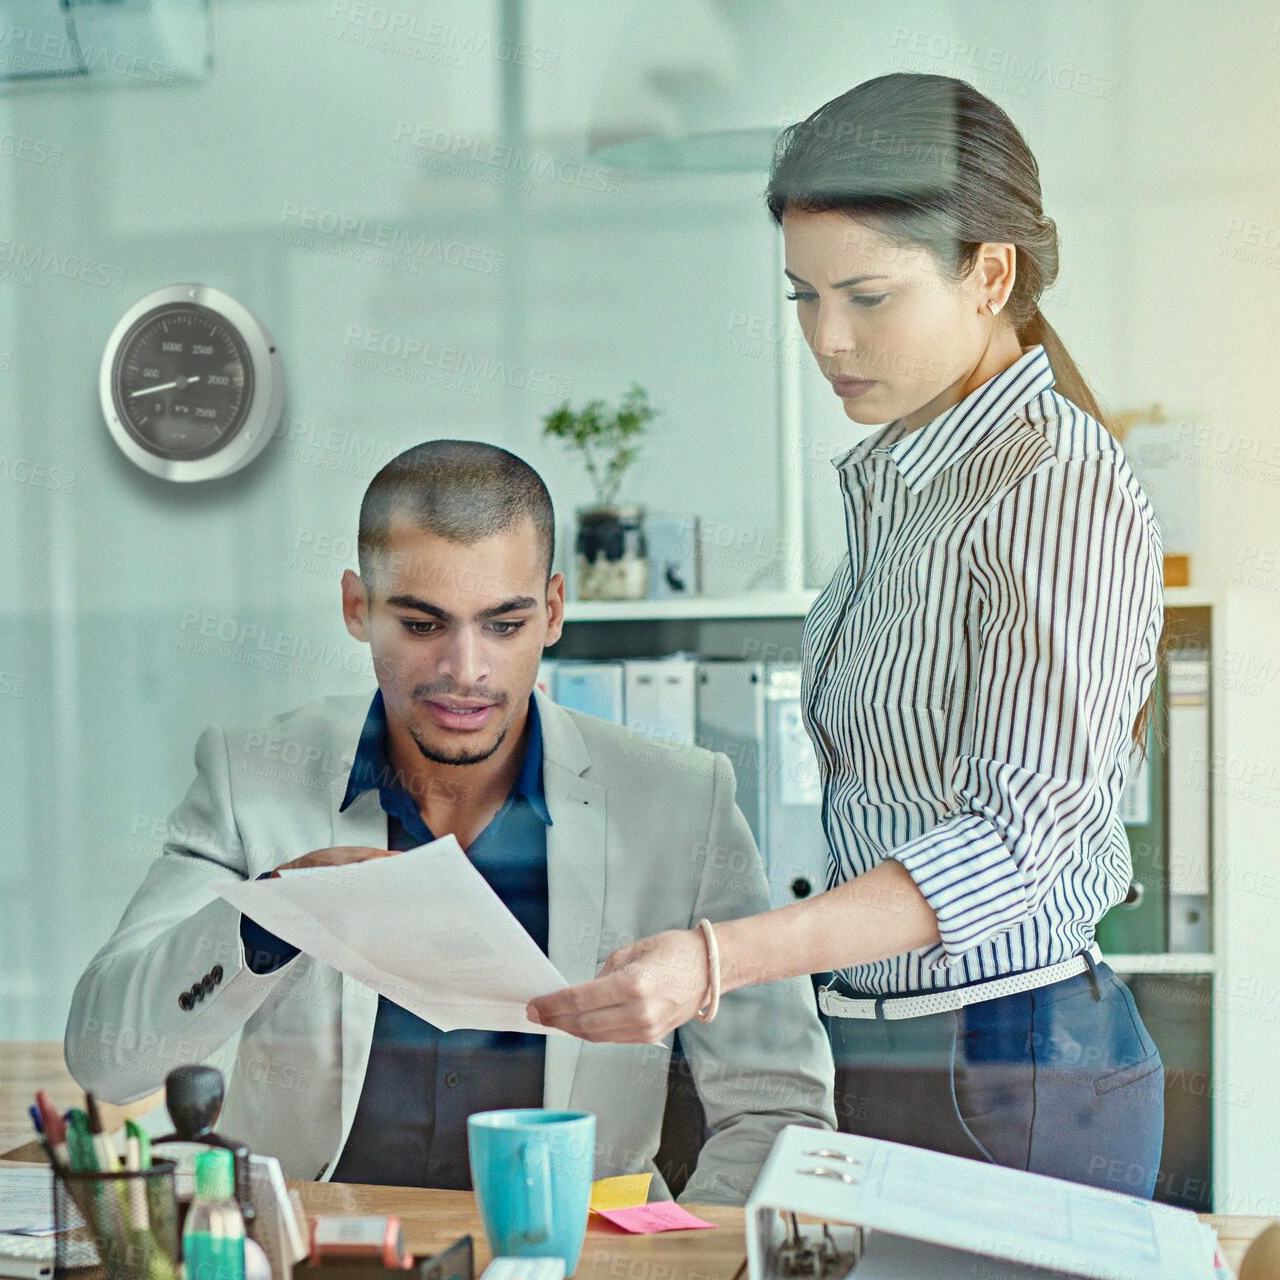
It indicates 250; kPa
